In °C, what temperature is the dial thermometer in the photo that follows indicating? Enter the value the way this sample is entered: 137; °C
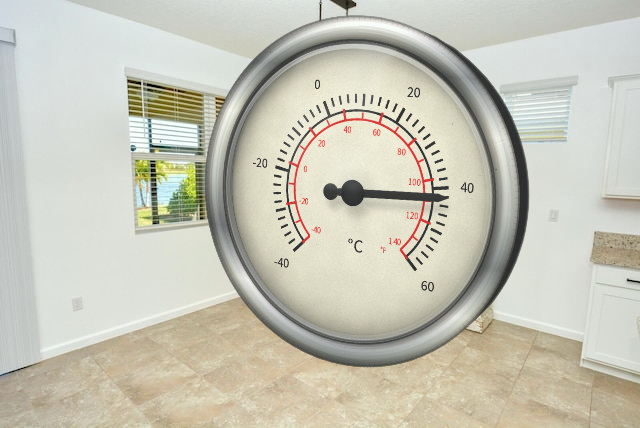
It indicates 42; °C
